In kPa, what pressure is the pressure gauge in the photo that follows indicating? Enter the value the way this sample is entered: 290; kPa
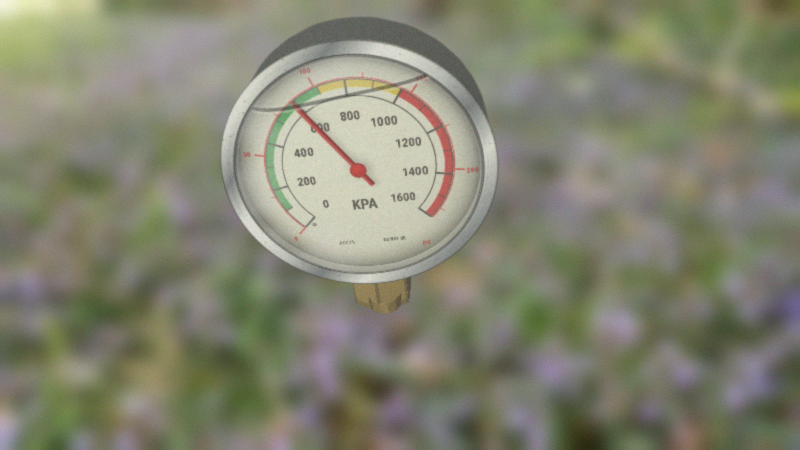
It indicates 600; kPa
